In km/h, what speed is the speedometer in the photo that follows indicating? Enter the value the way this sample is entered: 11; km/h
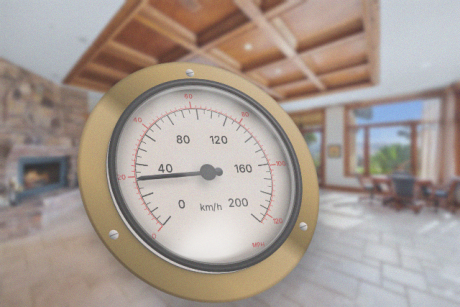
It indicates 30; km/h
